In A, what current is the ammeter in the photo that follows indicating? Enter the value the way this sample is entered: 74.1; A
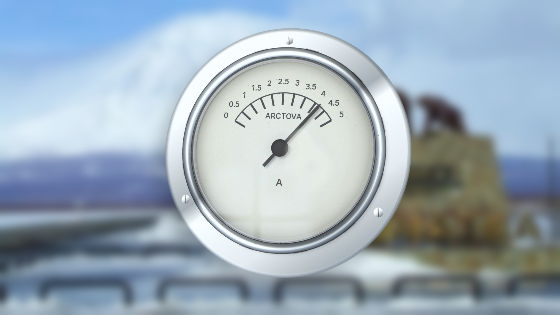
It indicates 4.25; A
